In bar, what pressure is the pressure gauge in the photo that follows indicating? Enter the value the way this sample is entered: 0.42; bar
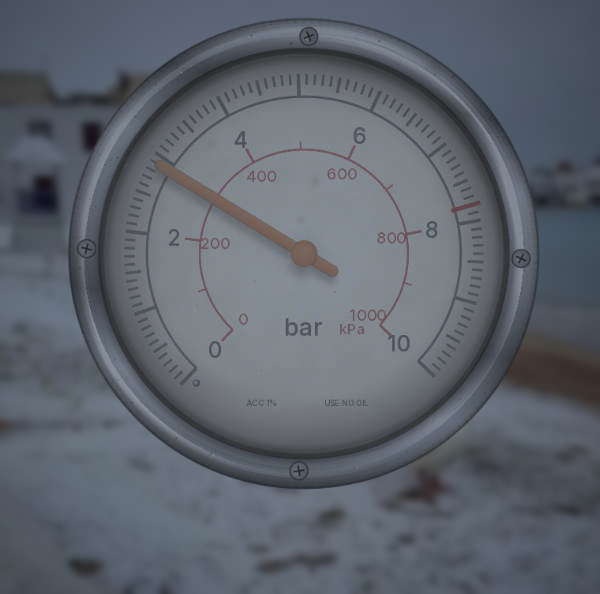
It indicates 2.9; bar
